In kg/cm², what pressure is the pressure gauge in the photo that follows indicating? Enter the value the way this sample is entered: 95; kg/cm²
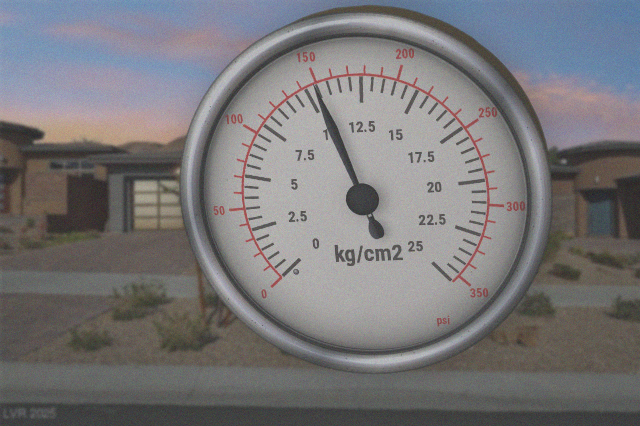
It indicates 10.5; kg/cm²
